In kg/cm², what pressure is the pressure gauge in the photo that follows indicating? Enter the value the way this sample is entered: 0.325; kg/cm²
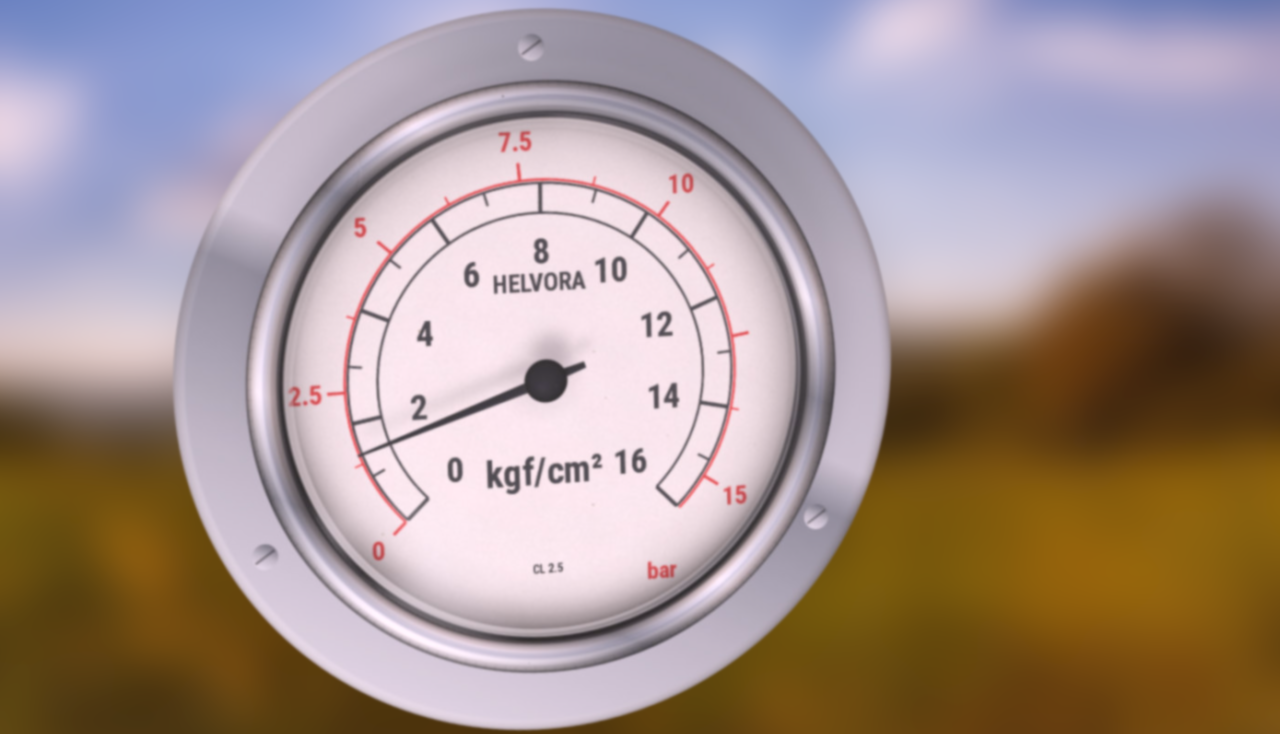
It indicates 1.5; kg/cm²
